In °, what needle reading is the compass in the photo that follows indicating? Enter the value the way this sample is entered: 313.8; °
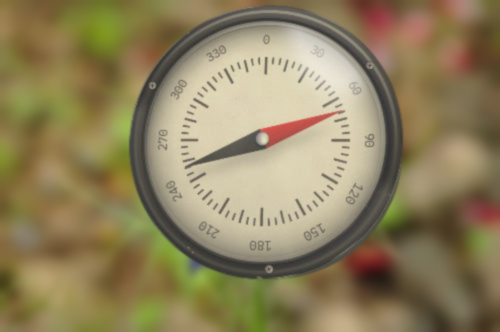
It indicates 70; °
